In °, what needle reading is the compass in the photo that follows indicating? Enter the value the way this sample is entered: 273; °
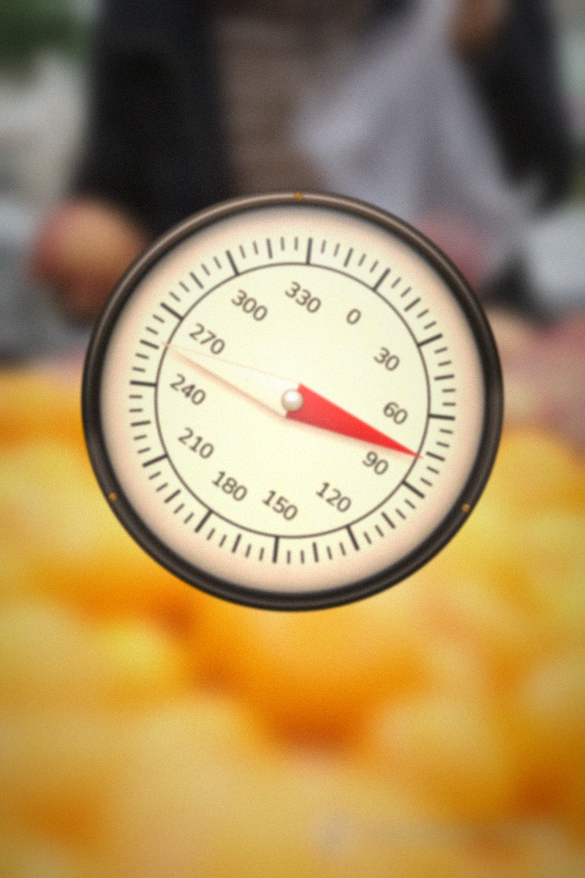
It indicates 77.5; °
